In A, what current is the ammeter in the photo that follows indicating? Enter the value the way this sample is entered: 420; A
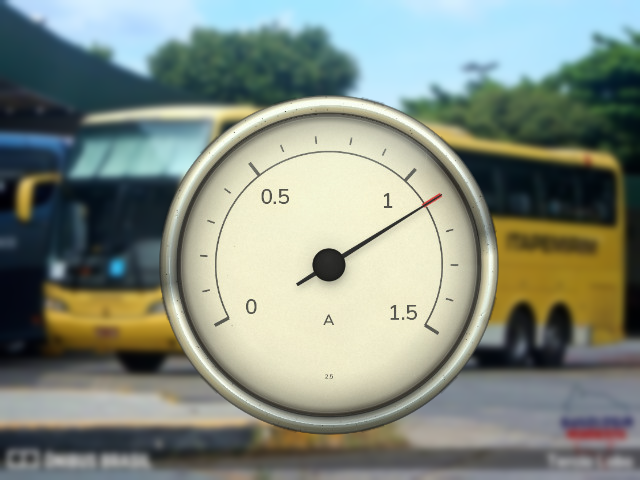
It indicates 1.1; A
